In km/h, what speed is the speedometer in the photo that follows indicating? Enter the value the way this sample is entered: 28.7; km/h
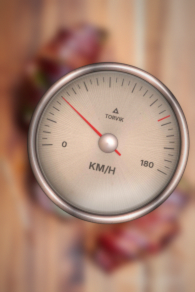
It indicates 40; km/h
